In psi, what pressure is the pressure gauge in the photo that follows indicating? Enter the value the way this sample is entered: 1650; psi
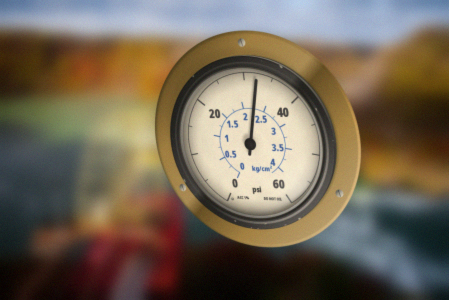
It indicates 32.5; psi
